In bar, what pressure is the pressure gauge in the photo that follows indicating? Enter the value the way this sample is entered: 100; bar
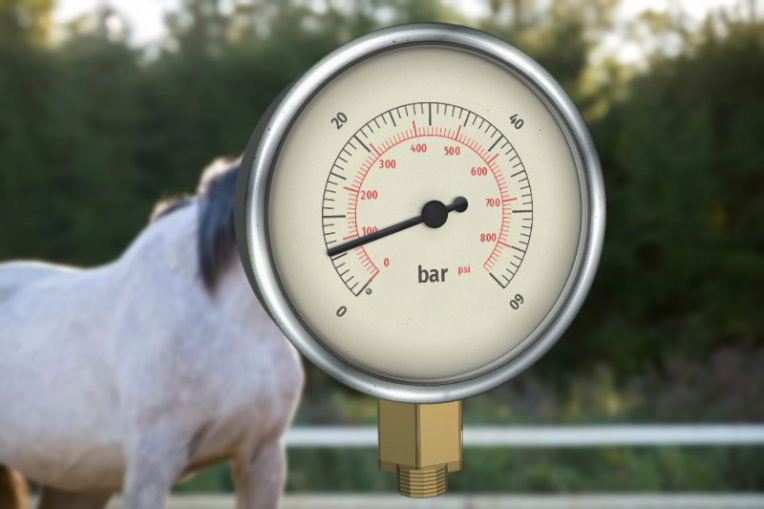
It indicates 6; bar
